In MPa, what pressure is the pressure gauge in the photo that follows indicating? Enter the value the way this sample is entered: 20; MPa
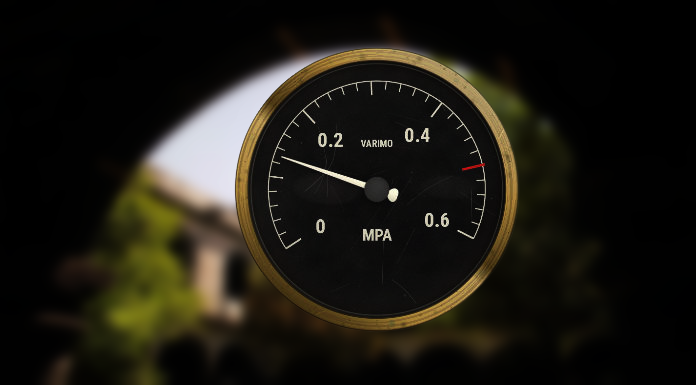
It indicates 0.13; MPa
